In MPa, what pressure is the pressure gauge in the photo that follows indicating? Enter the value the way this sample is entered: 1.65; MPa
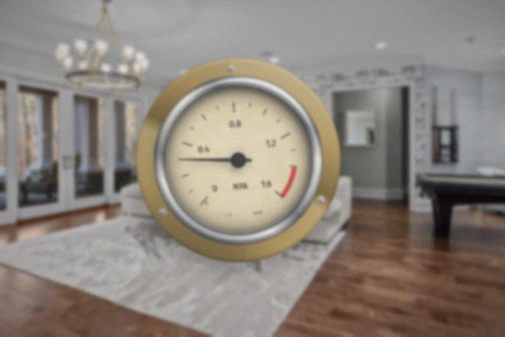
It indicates 0.3; MPa
